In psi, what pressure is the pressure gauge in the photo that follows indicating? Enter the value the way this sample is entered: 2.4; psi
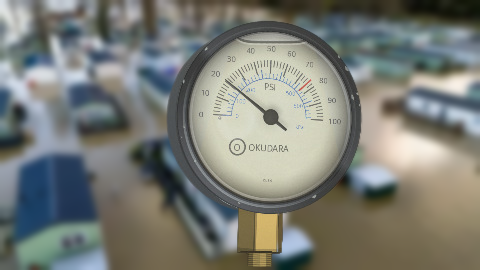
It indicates 20; psi
